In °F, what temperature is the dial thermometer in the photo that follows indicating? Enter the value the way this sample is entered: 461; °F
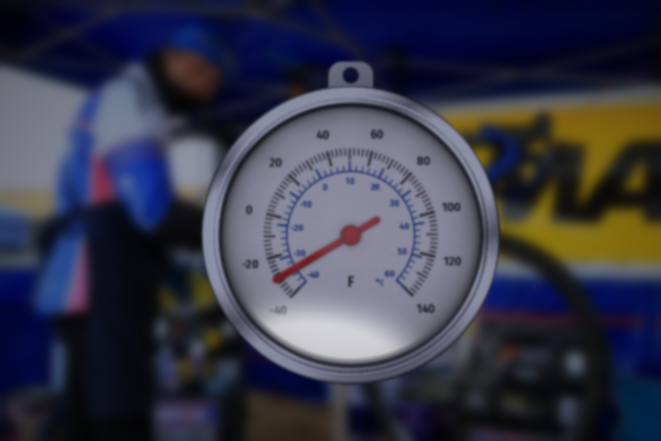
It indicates -30; °F
